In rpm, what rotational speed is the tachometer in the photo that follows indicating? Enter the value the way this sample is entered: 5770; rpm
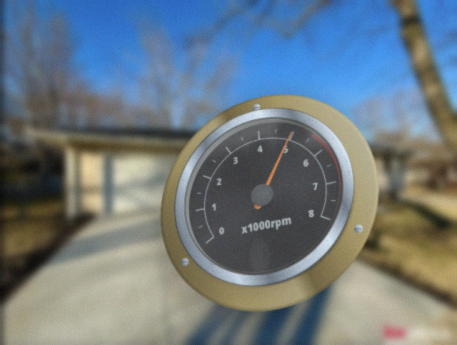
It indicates 5000; rpm
